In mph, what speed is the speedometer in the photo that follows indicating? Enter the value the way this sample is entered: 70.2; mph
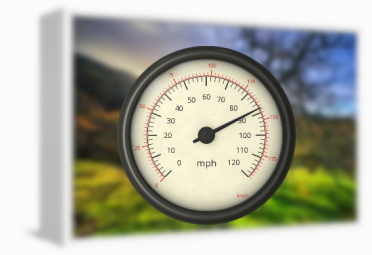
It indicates 88; mph
